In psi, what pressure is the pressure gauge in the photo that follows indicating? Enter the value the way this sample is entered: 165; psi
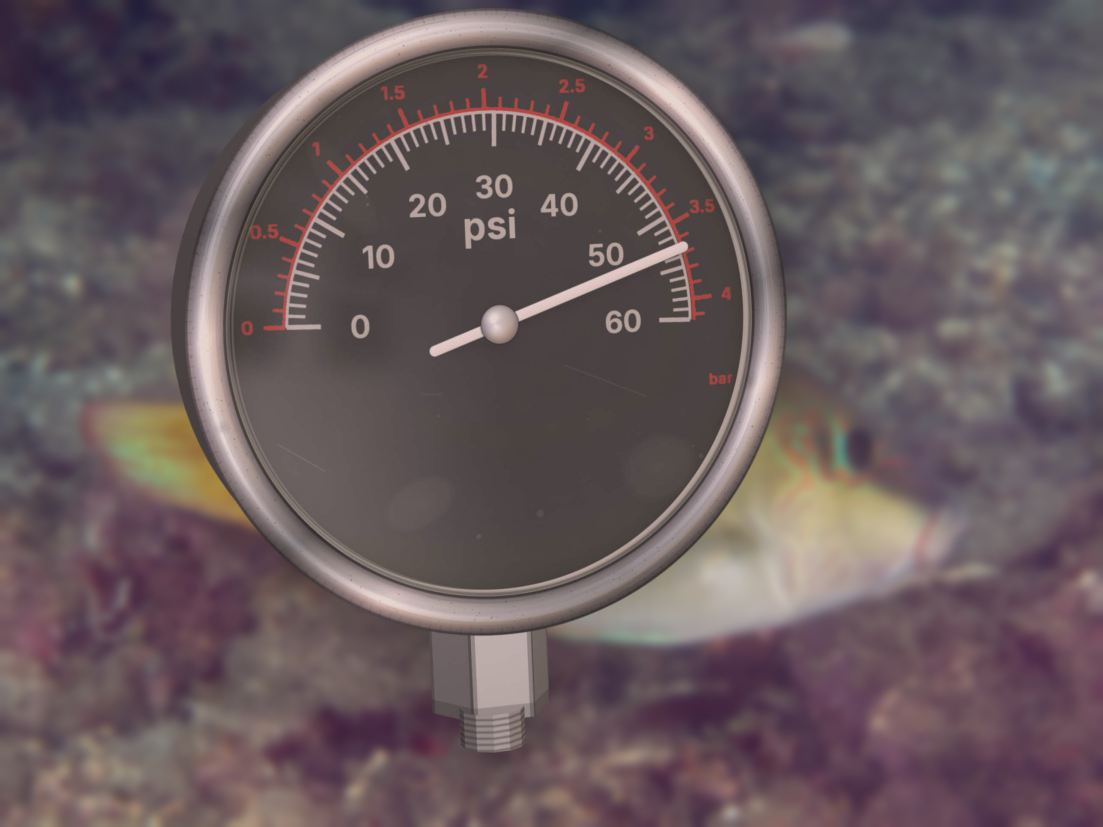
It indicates 53; psi
